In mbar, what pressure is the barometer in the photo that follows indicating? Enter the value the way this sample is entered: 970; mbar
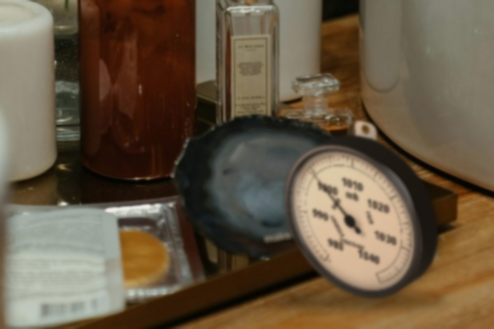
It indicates 1000; mbar
